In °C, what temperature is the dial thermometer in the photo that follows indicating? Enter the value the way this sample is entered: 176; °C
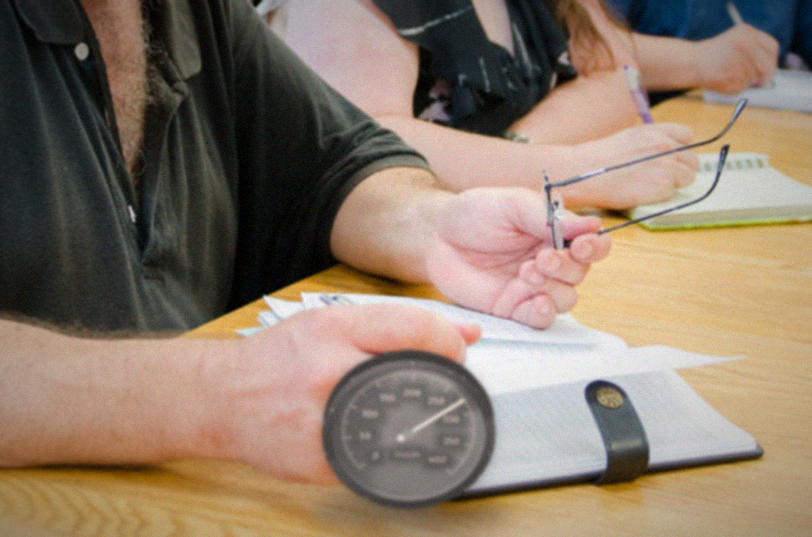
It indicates 275; °C
